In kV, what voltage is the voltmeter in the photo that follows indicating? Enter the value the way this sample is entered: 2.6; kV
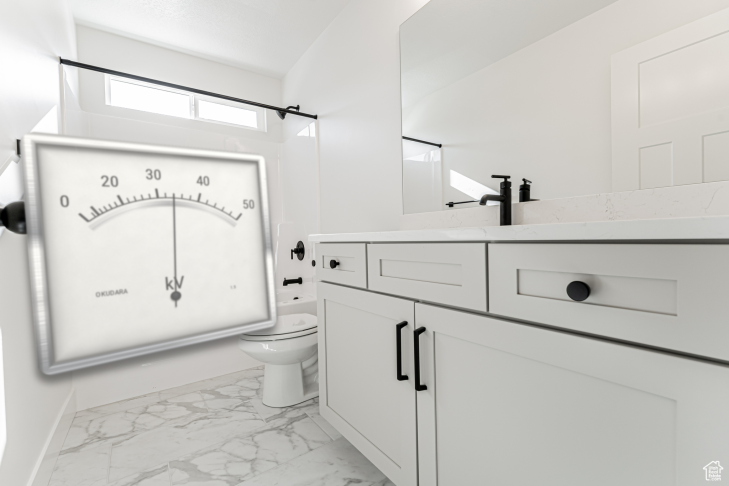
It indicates 34; kV
